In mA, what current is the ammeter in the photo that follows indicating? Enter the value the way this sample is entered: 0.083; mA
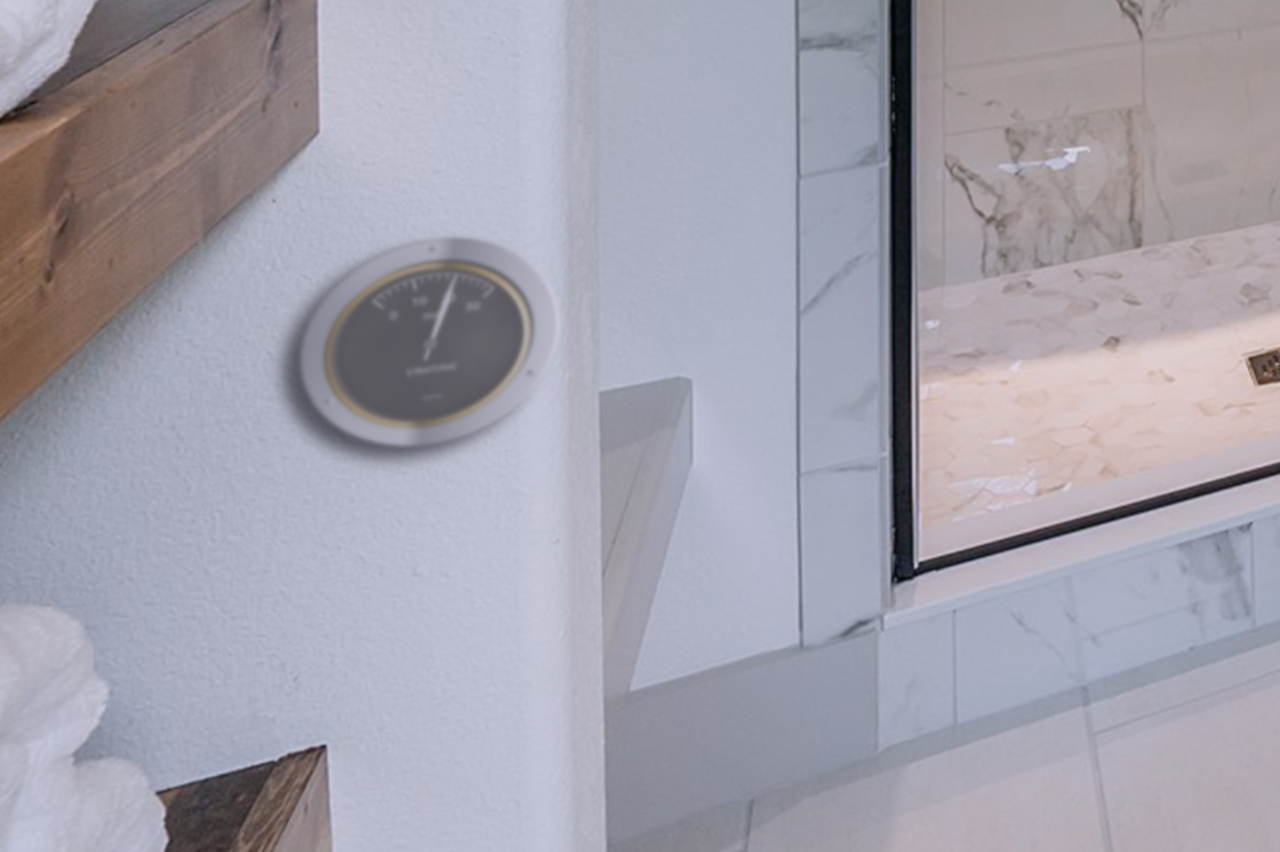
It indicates 20; mA
